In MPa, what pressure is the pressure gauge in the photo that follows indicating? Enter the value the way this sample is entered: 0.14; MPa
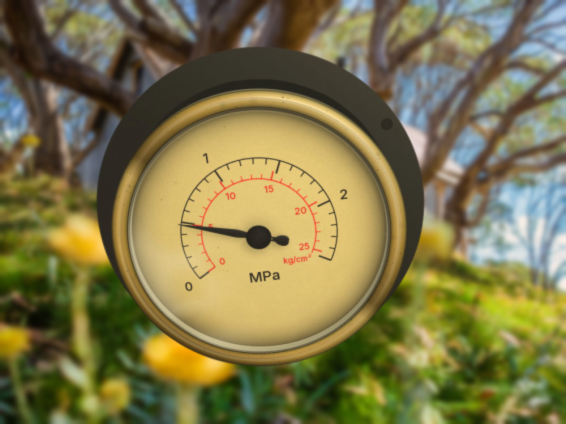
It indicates 0.5; MPa
